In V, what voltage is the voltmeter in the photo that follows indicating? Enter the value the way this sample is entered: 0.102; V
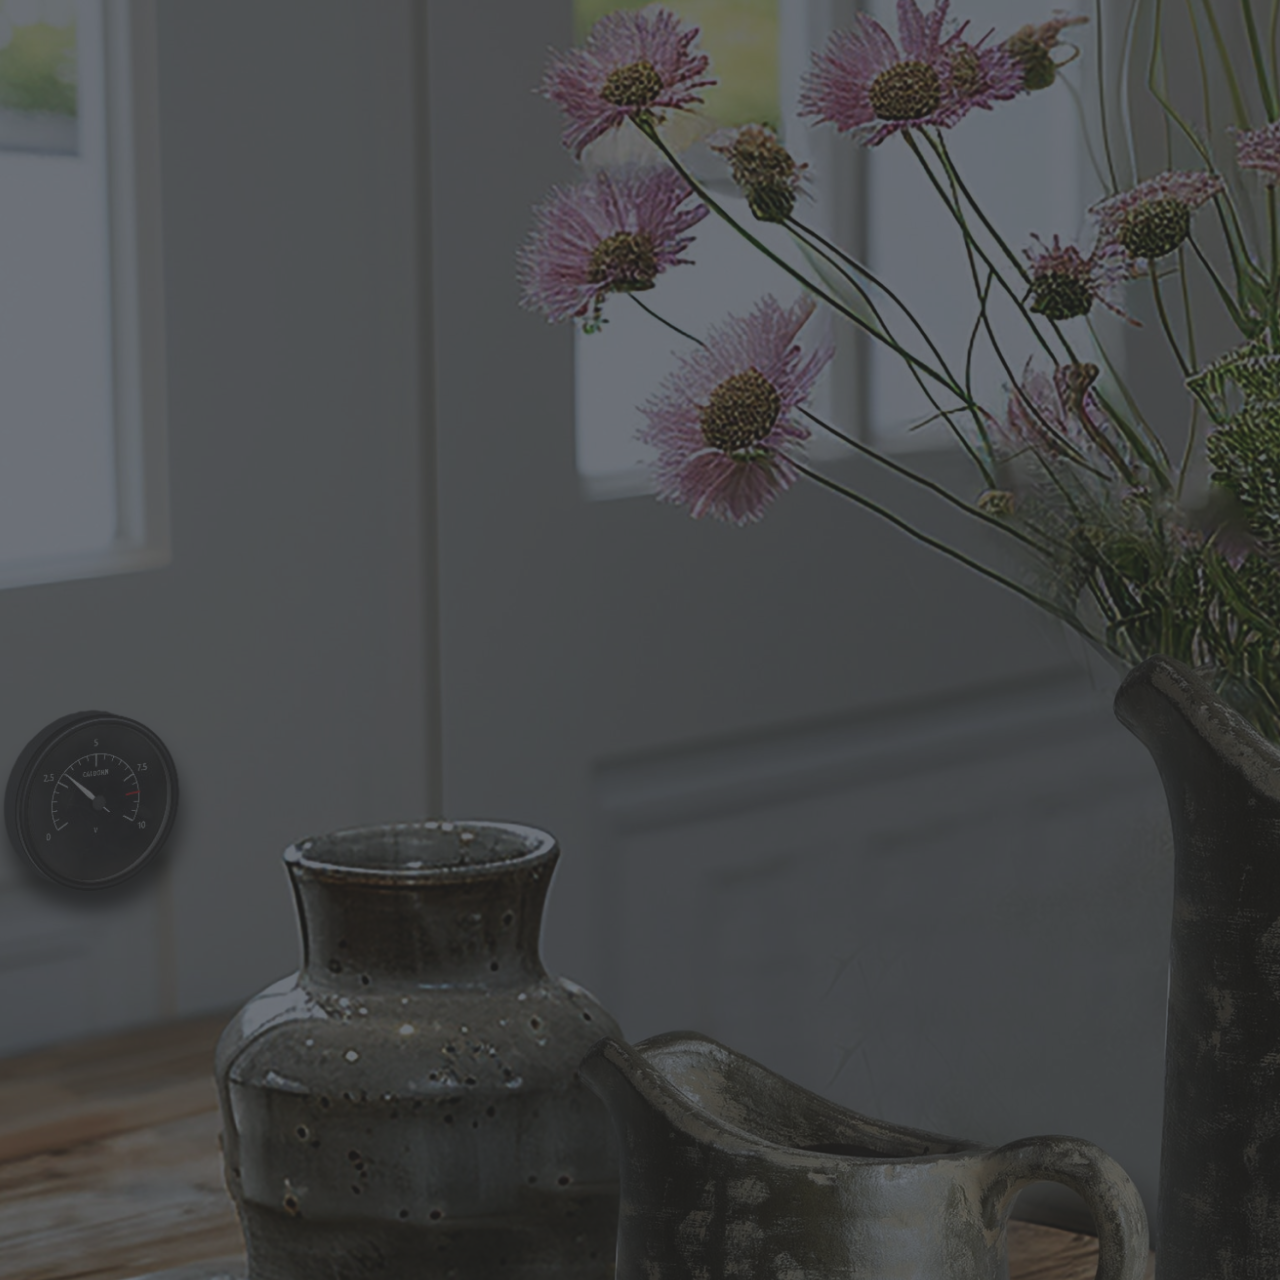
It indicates 3; V
